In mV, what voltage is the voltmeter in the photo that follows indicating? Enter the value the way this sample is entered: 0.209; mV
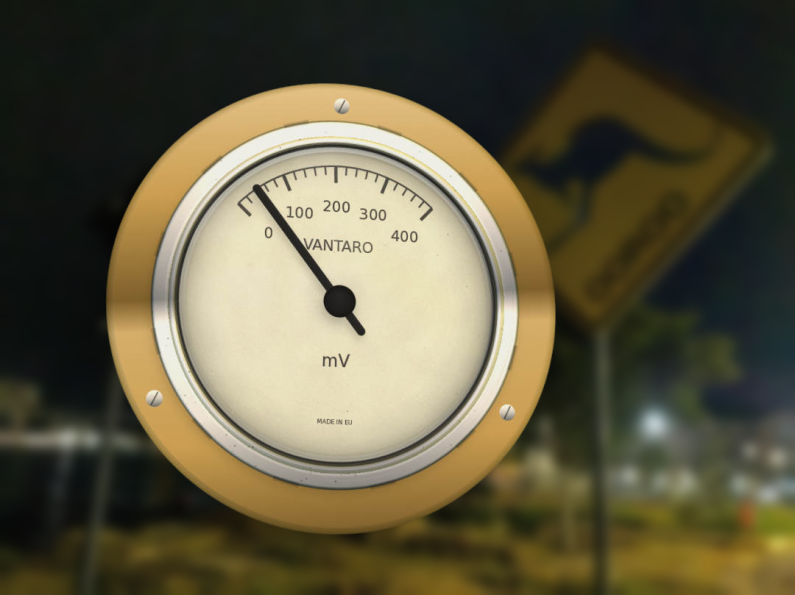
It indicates 40; mV
